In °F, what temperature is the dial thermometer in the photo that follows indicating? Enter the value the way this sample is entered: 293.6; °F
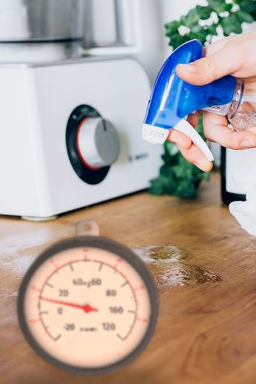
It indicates 10; °F
